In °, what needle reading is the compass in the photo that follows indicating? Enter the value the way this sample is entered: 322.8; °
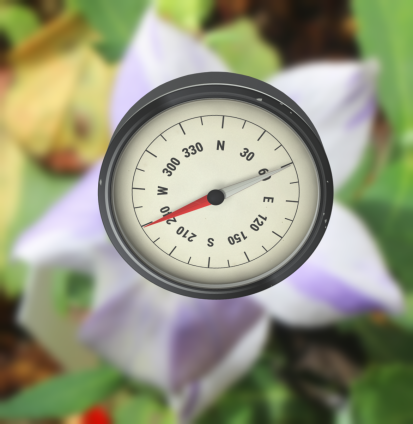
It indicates 240; °
